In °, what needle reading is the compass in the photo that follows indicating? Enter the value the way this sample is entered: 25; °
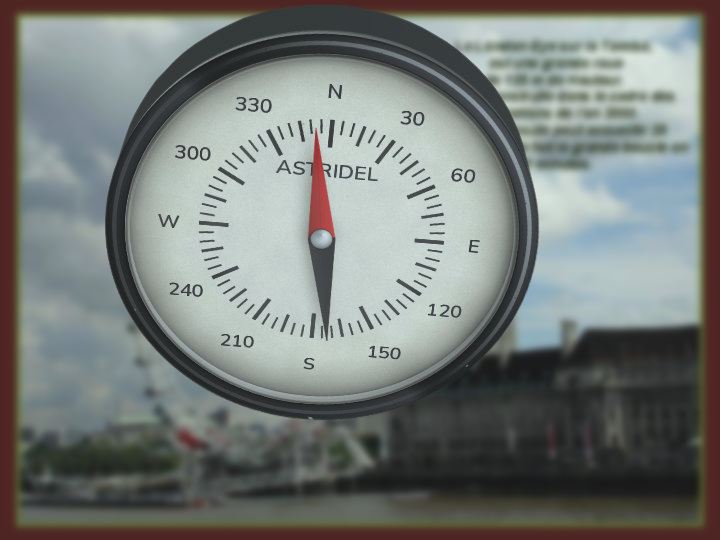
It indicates 352.5; °
